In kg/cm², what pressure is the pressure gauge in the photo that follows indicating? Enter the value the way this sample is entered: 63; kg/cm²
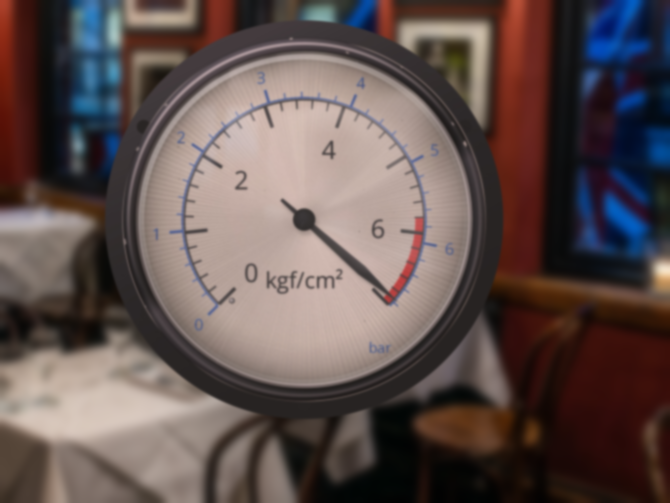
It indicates 6.9; kg/cm²
